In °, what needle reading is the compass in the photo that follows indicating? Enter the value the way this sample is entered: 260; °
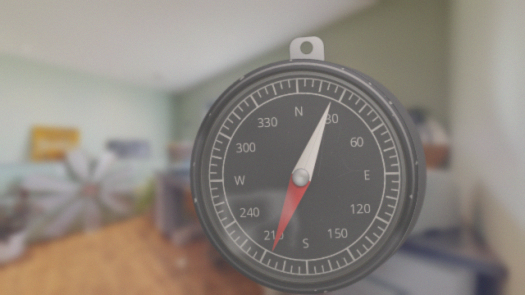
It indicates 205; °
